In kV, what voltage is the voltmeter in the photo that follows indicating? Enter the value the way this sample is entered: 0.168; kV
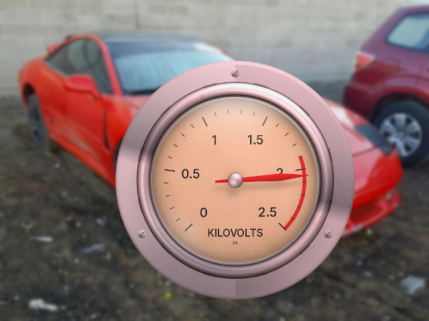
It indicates 2.05; kV
